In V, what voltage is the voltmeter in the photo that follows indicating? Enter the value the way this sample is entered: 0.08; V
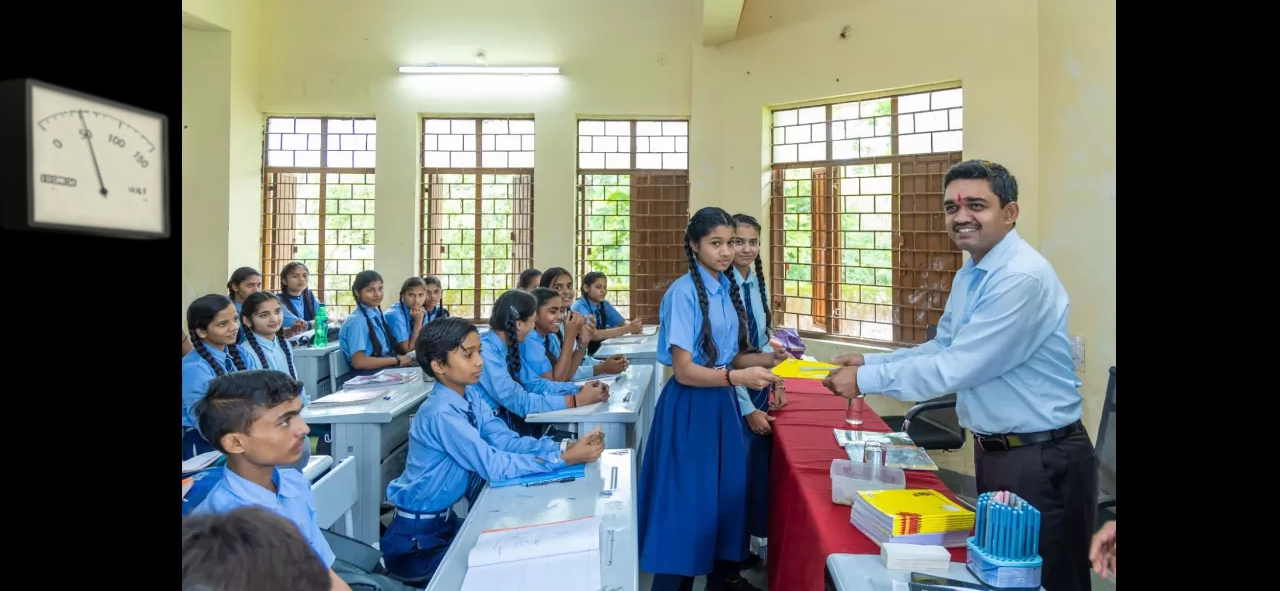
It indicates 50; V
